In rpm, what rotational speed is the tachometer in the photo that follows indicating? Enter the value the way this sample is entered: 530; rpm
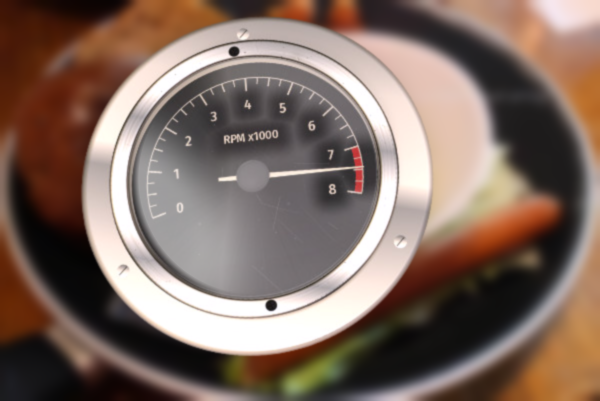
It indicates 7500; rpm
